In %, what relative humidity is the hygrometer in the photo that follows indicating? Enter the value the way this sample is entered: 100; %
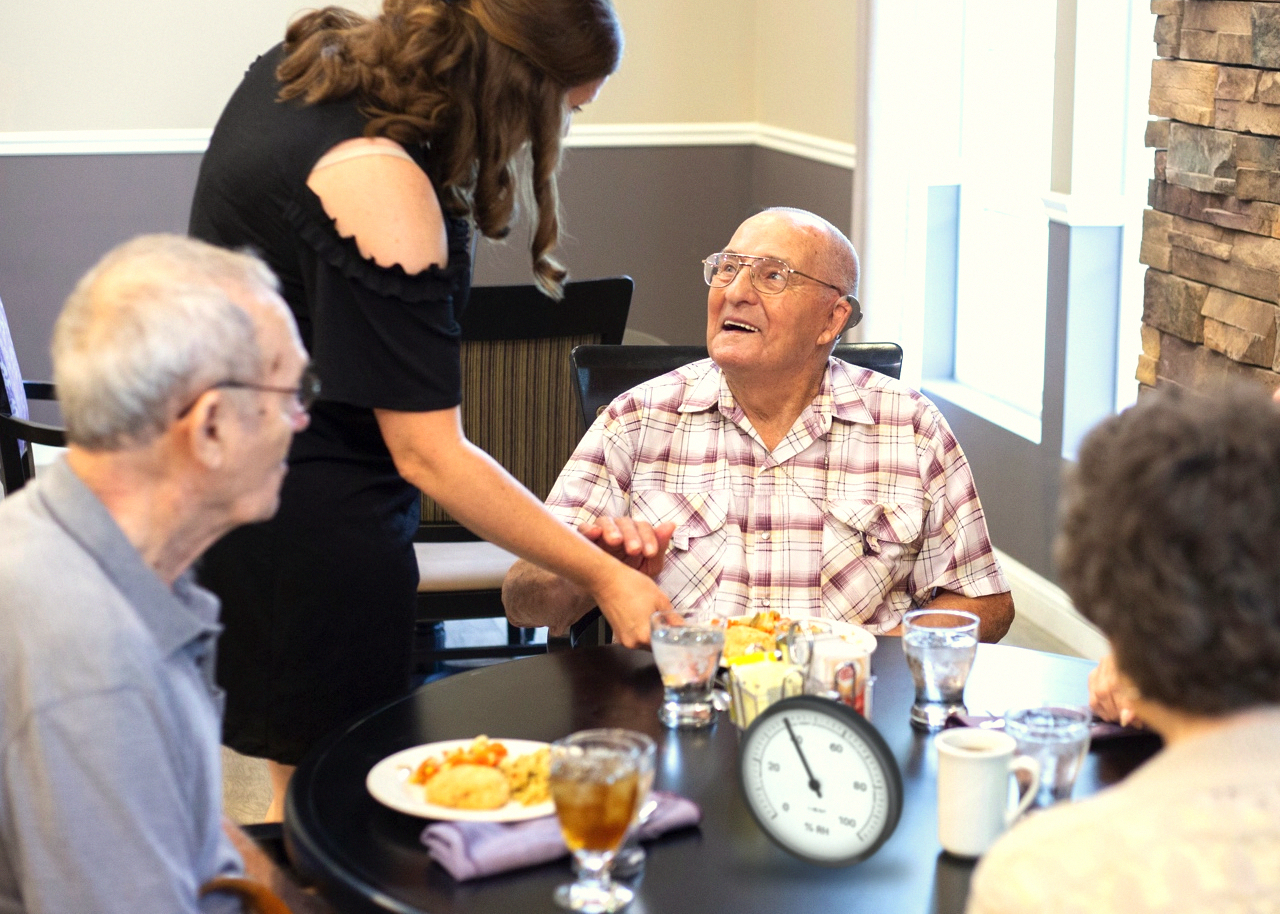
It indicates 40; %
